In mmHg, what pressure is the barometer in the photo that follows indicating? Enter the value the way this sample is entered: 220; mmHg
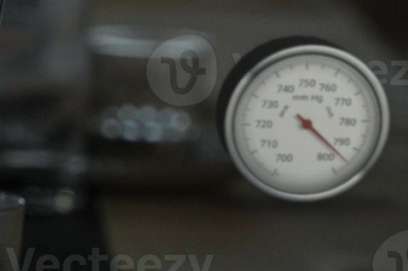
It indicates 795; mmHg
